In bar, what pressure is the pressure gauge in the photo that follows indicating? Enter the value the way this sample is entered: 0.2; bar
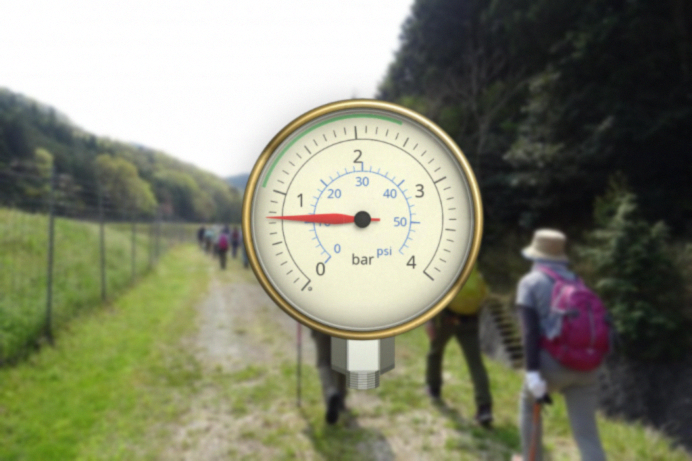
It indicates 0.75; bar
